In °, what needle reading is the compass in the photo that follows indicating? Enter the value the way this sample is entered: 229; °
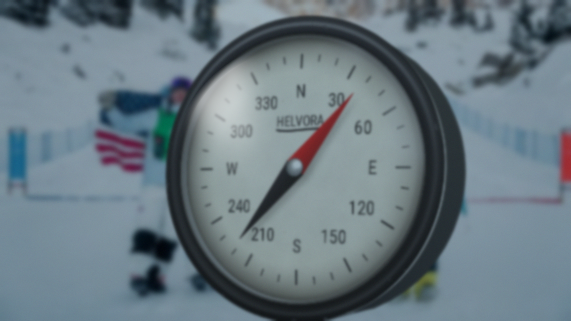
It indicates 40; °
